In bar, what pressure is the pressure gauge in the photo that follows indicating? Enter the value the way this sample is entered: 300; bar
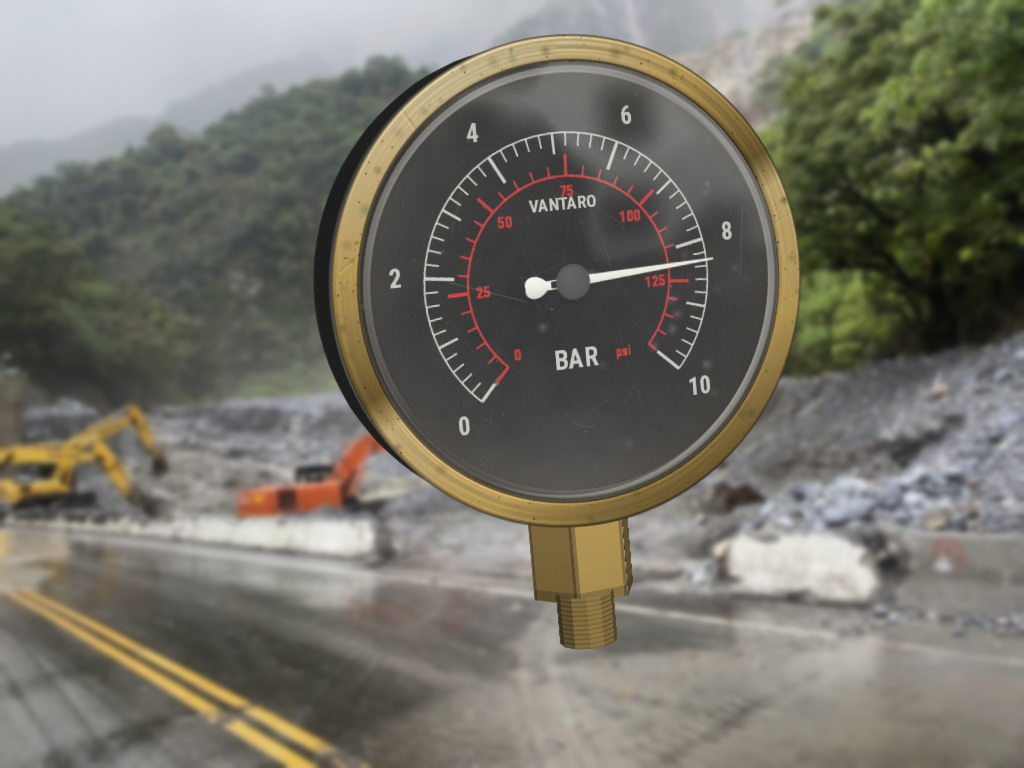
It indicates 8.3; bar
